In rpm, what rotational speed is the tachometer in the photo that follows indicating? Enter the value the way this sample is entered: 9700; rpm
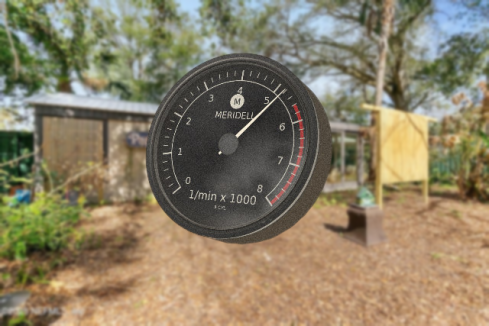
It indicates 5200; rpm
